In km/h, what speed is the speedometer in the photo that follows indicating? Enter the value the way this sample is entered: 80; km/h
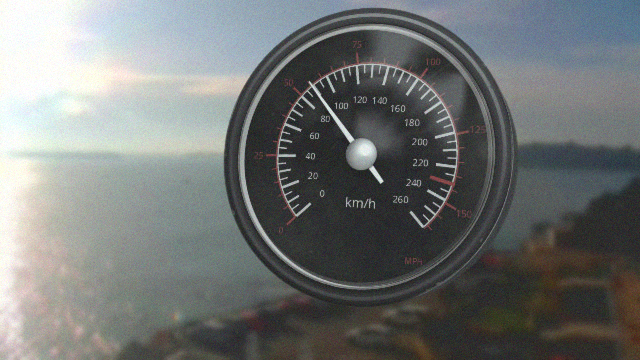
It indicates 90; km/h
